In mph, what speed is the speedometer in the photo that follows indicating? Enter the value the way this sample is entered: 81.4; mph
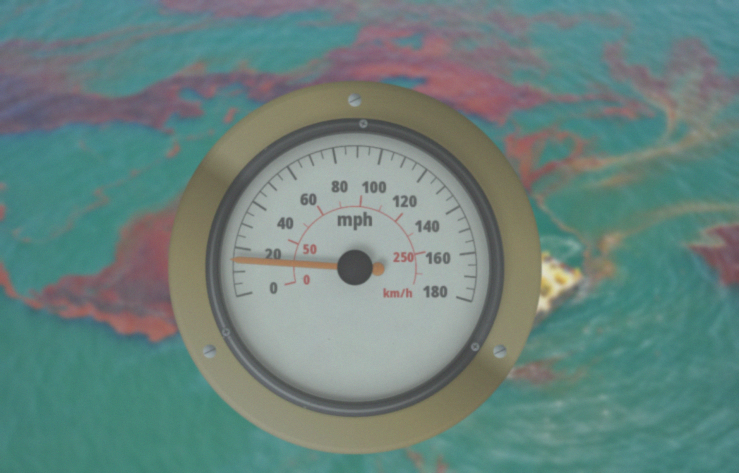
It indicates 15; mph
